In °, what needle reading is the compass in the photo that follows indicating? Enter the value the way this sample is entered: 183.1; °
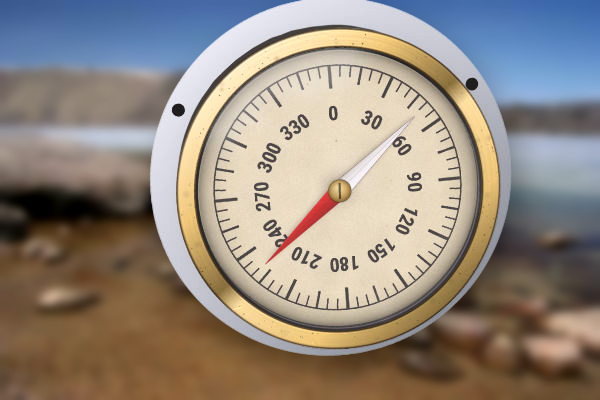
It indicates 230; °
